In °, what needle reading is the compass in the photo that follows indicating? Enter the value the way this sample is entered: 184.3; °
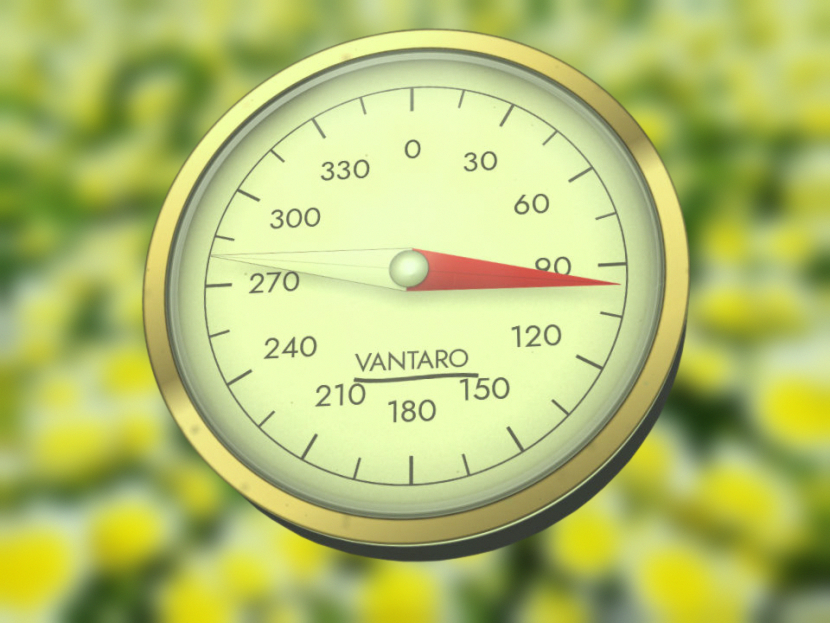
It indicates 97.5; °
